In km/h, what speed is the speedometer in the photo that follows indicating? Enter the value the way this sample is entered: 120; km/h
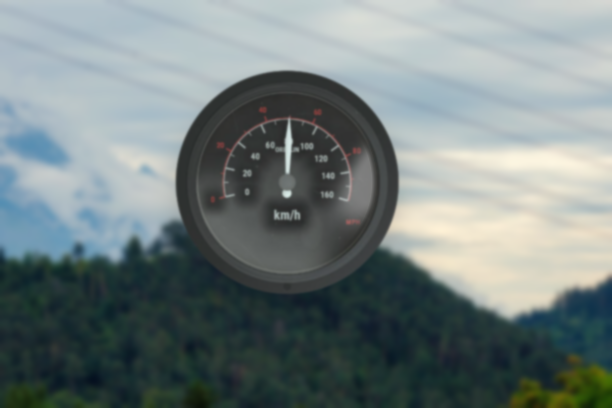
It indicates 80; km/h
